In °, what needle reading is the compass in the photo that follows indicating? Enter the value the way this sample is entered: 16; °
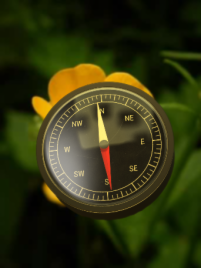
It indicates 175; °
